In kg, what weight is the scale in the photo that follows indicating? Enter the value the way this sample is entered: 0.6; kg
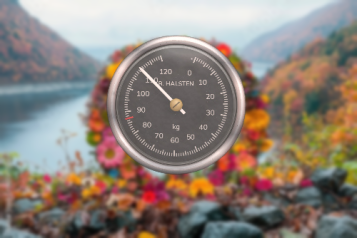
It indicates 110; kg
